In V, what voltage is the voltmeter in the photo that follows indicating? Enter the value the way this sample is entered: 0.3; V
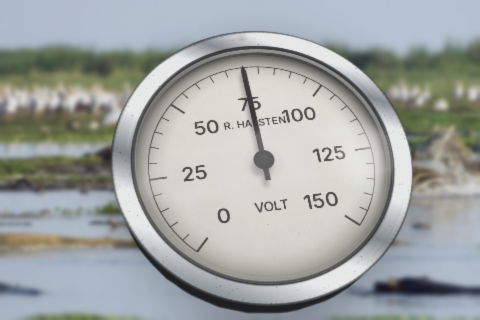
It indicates 75; V
